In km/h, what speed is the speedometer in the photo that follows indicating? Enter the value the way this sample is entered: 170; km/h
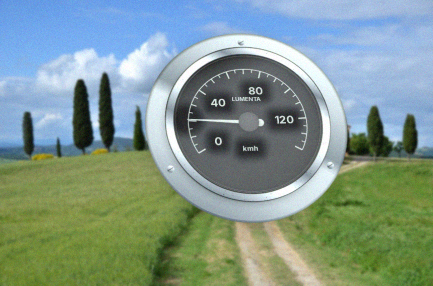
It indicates 20; km/h
